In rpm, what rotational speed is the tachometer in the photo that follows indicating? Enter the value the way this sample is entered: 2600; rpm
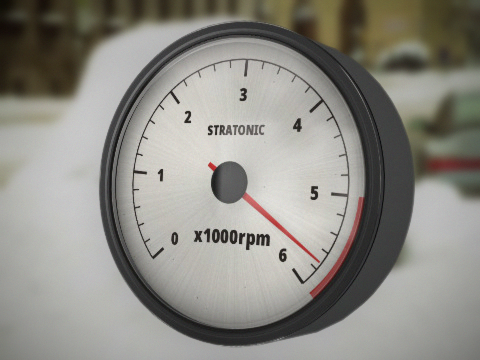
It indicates 5700; rpm
